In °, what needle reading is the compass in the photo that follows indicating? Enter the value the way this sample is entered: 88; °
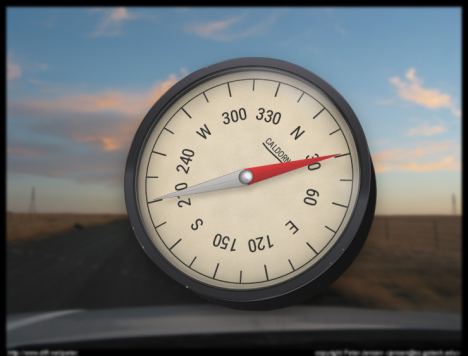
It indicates 30; °
